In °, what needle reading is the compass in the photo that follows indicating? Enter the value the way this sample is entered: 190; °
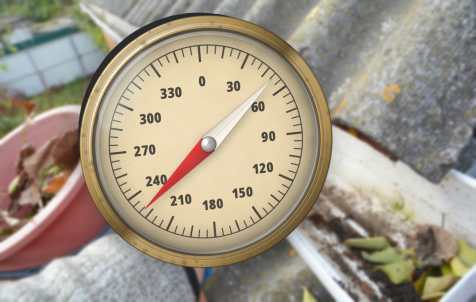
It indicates 230; °
